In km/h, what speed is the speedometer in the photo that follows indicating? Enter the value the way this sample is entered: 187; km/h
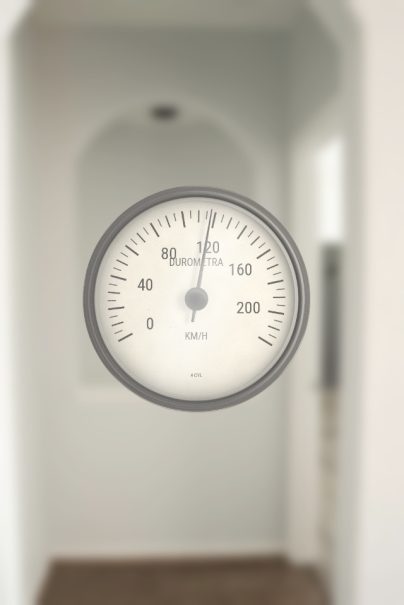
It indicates 117.5; km/h
